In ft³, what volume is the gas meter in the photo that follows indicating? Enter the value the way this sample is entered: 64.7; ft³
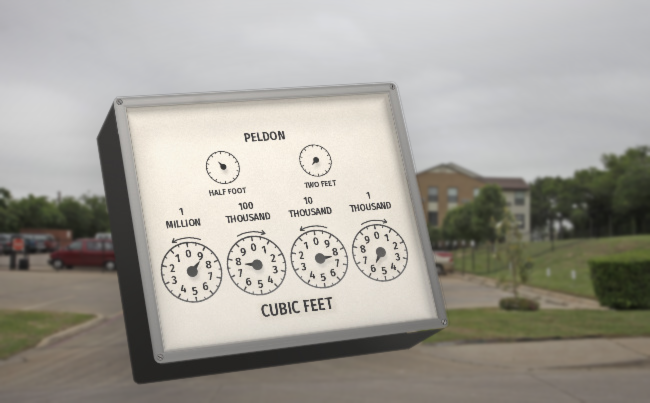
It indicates 877600; ft³
